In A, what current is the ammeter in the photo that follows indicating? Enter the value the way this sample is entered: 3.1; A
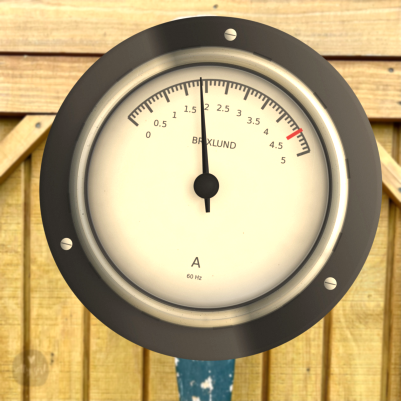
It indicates 1.9; A
